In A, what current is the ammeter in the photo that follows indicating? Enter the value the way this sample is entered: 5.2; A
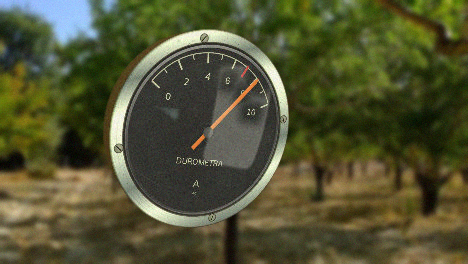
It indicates 8; A
